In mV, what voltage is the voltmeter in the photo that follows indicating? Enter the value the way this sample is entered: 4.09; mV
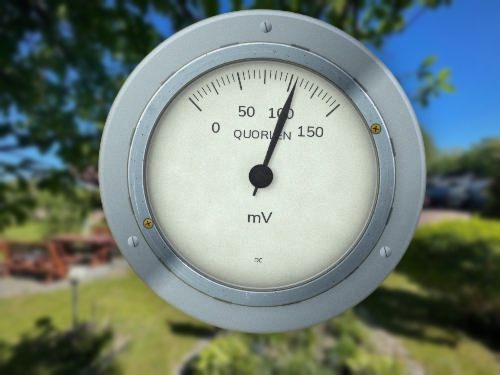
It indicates 105; mV
